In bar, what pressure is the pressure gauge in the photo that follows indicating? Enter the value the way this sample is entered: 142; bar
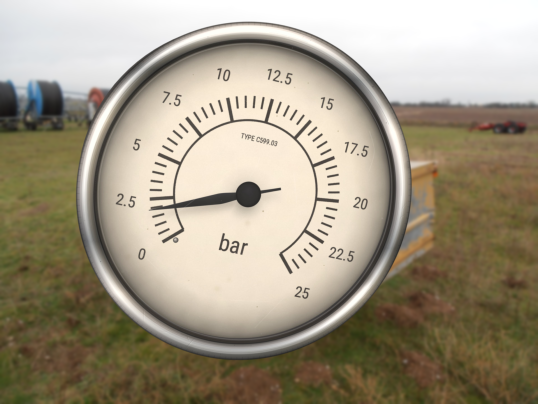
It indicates 2; bar
